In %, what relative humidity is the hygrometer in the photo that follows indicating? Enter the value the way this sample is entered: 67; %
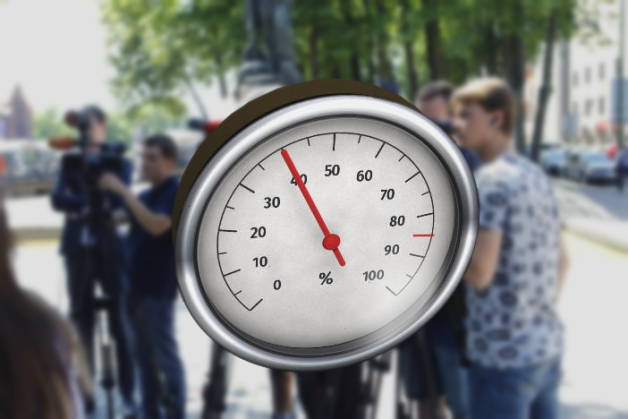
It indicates 40; %
